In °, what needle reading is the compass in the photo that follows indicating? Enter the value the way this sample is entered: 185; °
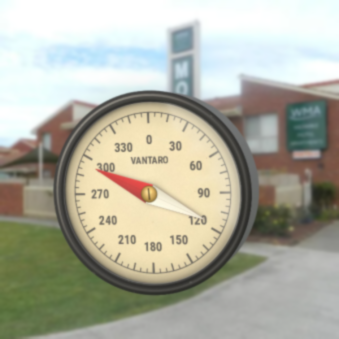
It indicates 295; °
